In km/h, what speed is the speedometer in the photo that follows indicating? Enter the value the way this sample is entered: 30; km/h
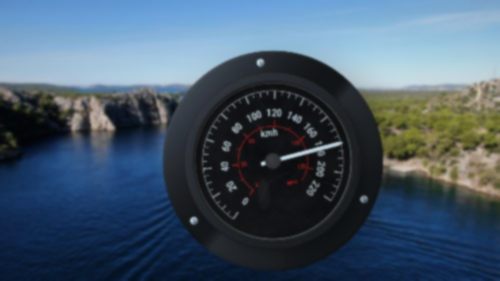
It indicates 180; km/h
